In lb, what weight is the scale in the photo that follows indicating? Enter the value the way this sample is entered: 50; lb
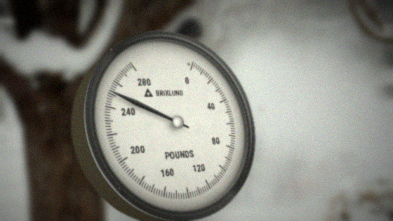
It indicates 250; lb
